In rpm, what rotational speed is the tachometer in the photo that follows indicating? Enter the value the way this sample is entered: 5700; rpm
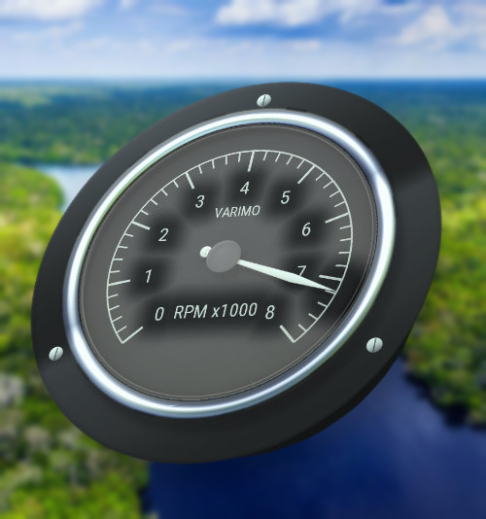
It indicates 7200; rpm
